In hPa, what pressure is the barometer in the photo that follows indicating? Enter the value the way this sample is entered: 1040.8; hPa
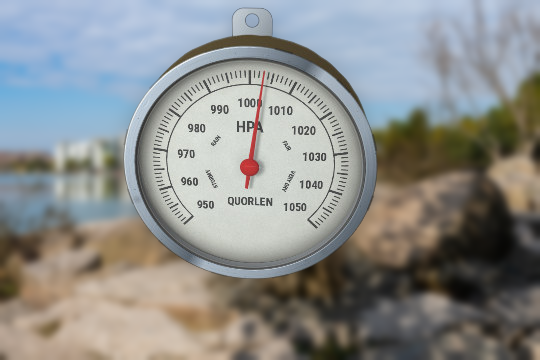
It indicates 1003; hPa
